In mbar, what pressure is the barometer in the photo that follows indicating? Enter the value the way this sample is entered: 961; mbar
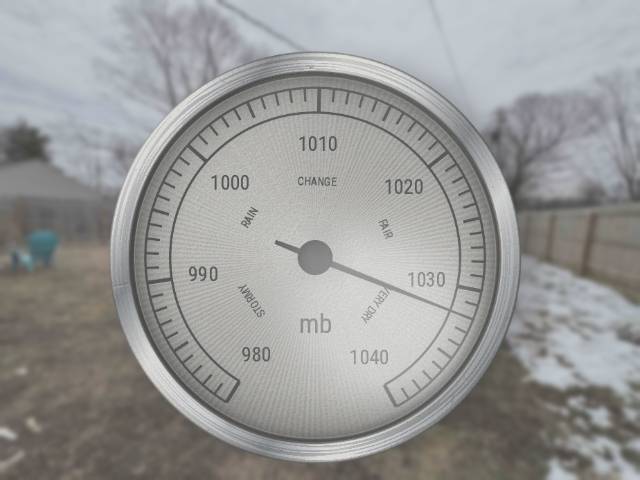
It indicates 1032; mbar
